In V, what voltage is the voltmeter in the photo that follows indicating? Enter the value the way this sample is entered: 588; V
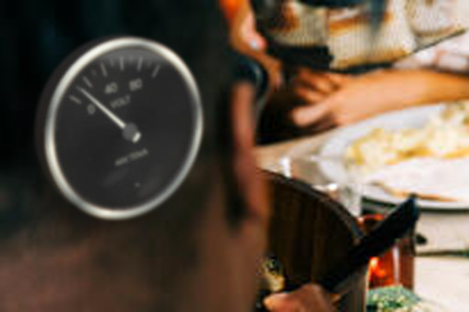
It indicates 10; V
